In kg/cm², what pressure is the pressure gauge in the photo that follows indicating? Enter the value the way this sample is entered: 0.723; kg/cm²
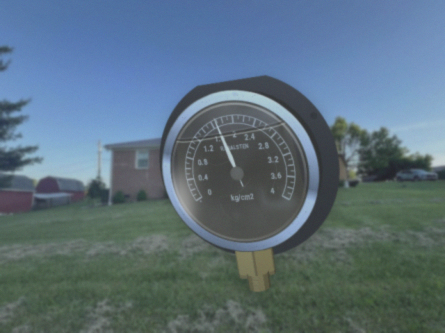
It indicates 1.7; kg/cm²
